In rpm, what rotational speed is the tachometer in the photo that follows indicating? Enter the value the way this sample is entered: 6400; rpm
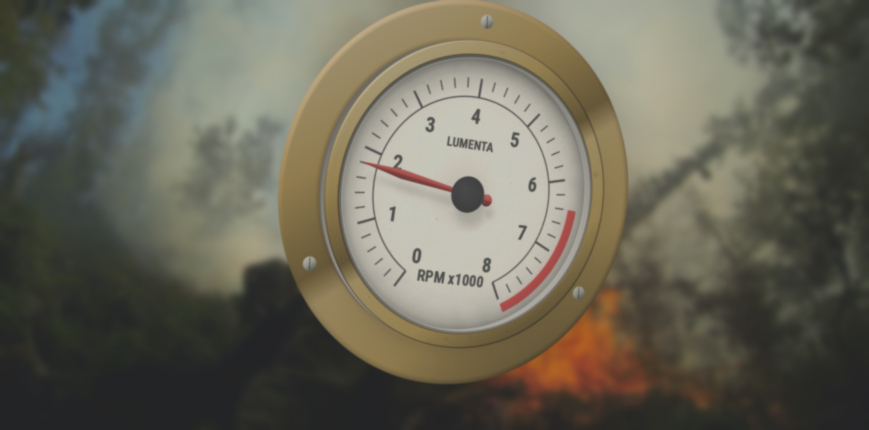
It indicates 1800; rpm
